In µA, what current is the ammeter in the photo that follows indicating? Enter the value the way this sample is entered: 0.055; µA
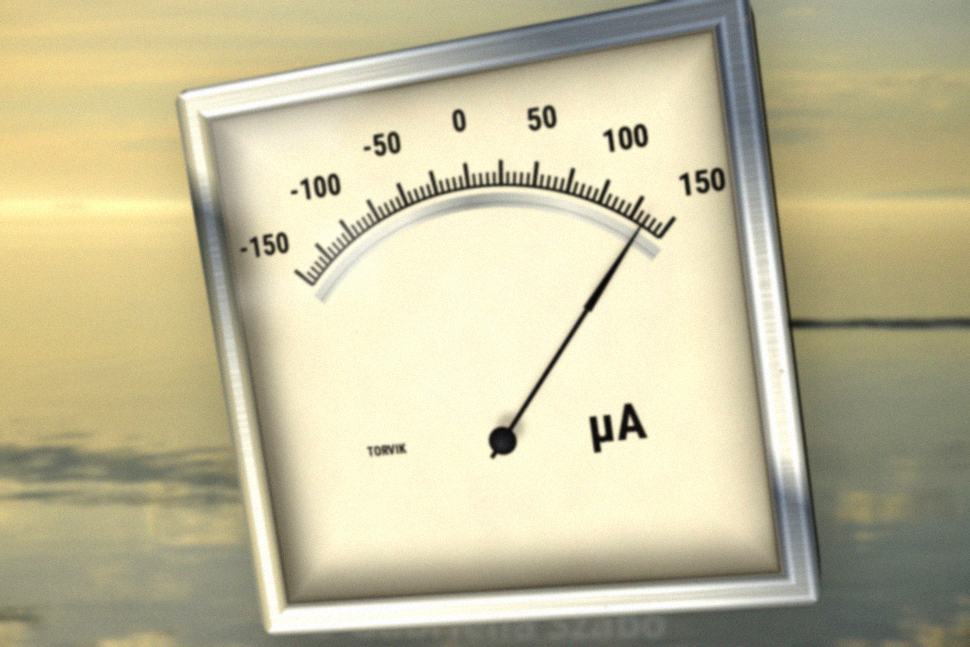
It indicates 135; µA
